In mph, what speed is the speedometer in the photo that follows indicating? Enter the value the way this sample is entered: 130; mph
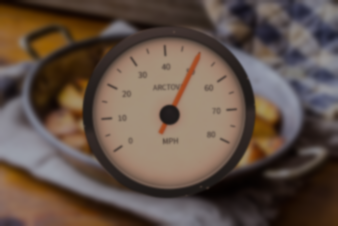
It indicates 50; mph
